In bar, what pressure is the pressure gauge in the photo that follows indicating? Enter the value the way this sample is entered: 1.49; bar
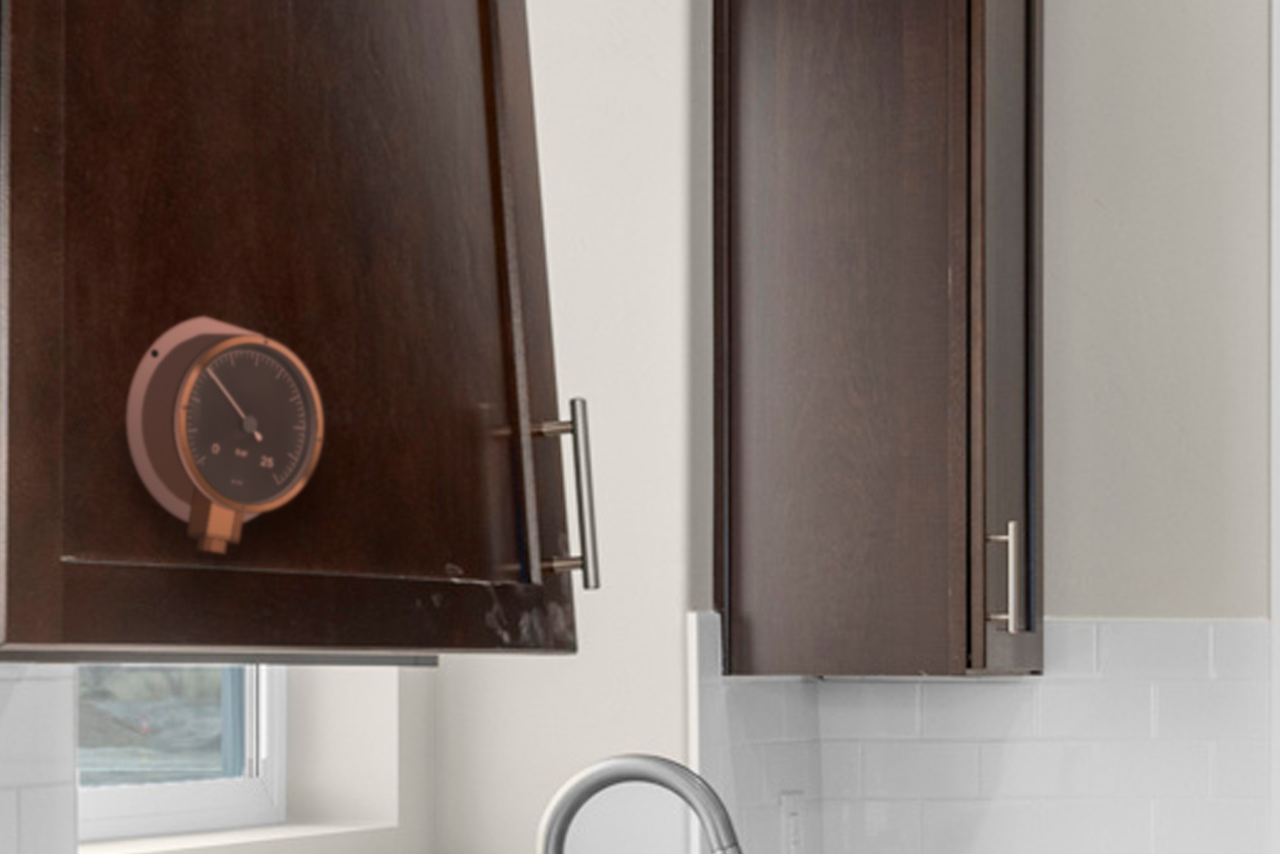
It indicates 7.5; bar
